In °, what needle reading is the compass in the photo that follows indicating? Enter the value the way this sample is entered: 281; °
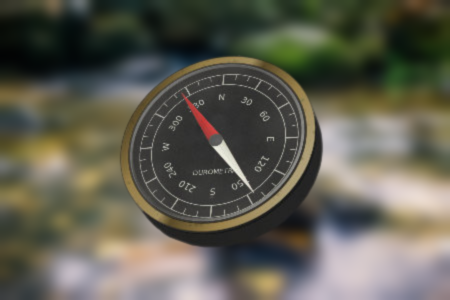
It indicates 325; °
